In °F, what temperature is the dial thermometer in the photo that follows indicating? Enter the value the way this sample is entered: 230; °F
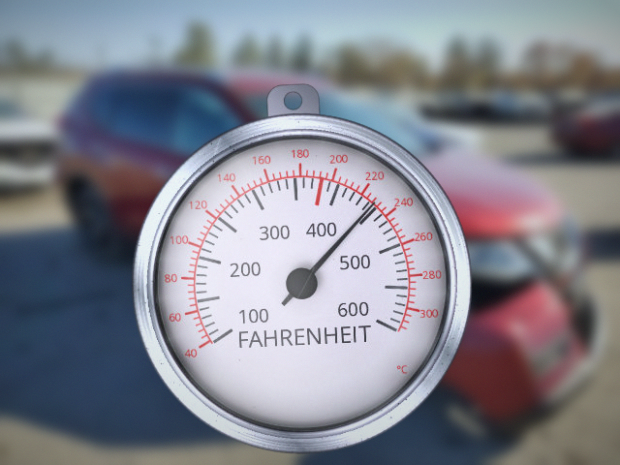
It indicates 445; °F
